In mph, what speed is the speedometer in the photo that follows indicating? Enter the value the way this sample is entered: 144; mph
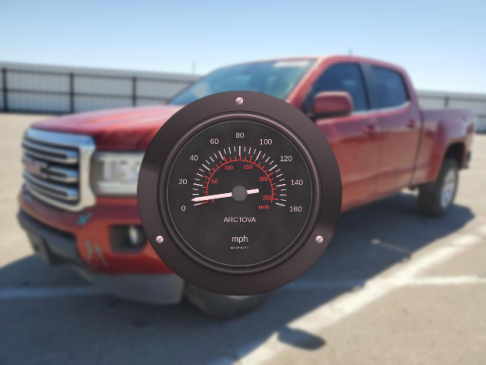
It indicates 5; mph
